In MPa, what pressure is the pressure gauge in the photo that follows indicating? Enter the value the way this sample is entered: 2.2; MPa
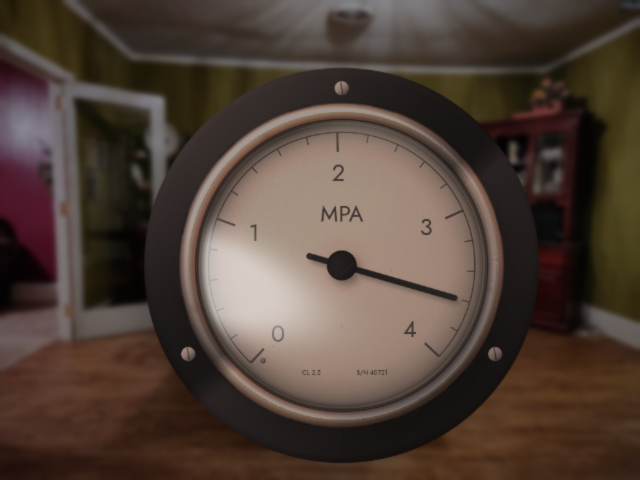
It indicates 3.6; MPa
